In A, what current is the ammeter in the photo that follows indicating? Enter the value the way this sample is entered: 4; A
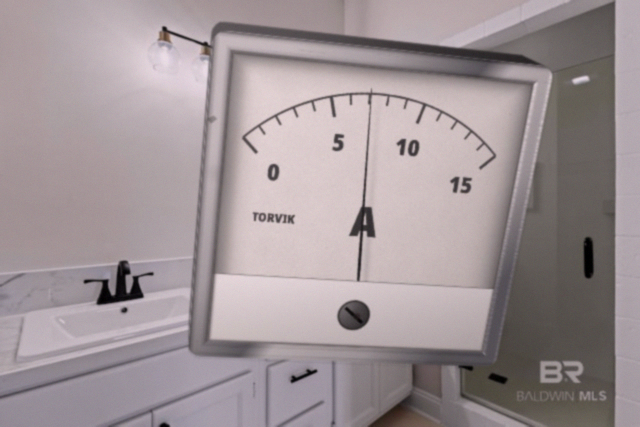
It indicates 7; A
